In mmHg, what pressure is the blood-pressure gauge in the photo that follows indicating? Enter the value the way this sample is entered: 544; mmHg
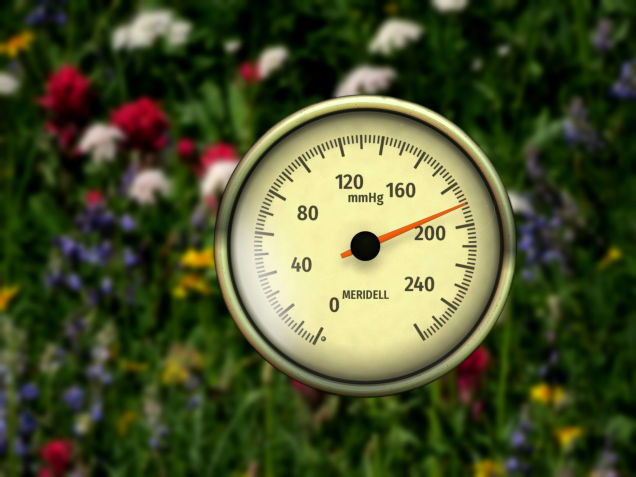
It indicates 190; mmHg
